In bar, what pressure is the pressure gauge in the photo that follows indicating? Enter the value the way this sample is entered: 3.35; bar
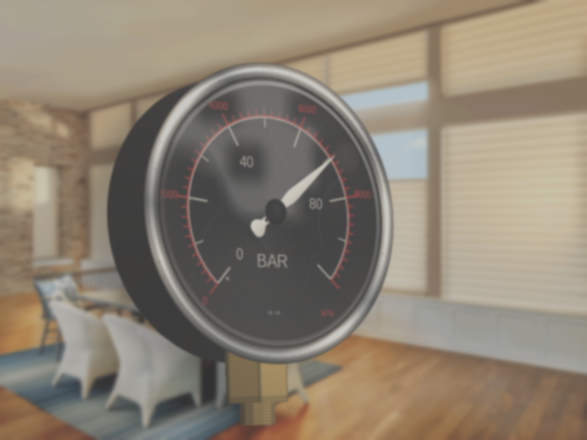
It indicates 70; bar
